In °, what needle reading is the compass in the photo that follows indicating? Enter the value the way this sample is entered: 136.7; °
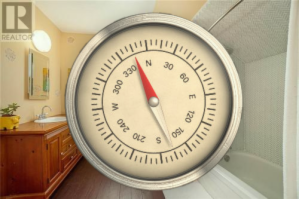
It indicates 345; °
